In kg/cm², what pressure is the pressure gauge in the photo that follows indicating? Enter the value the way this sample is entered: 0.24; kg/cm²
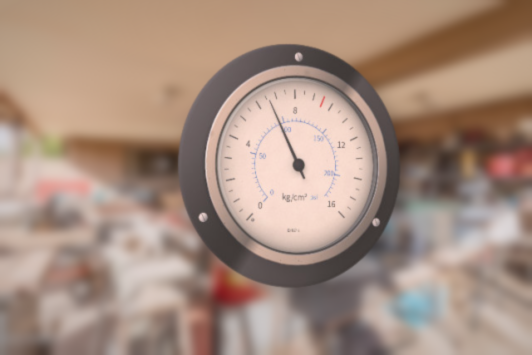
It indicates 6.5; kg/cm²
